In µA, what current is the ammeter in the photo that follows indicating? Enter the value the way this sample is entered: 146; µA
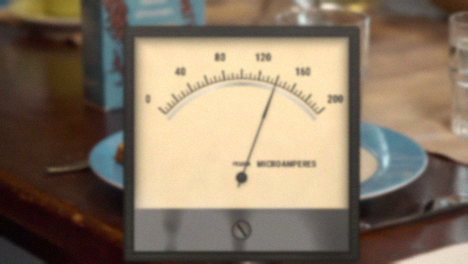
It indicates 140; µA
